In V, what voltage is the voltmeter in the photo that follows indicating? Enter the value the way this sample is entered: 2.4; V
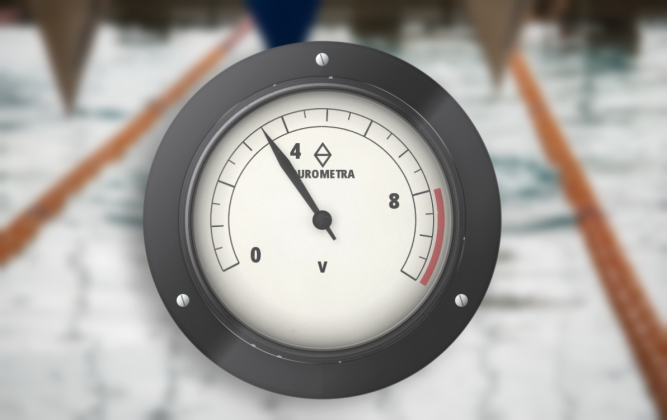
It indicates 3.5; V
